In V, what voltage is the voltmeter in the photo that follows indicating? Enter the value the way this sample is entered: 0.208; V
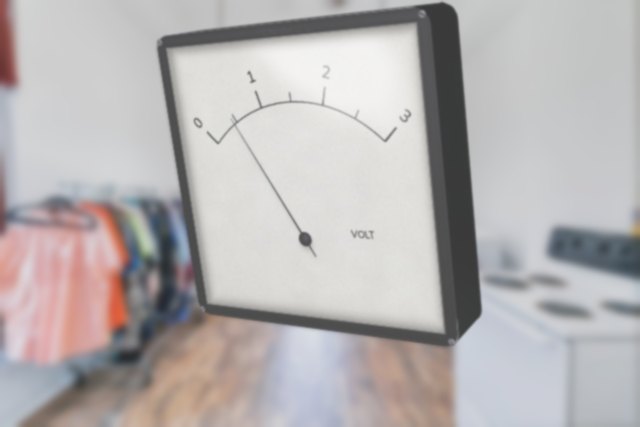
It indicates 0.5; V
